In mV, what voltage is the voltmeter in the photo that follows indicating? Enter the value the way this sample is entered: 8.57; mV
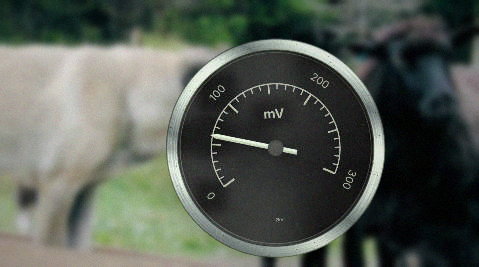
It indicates 60; mV
